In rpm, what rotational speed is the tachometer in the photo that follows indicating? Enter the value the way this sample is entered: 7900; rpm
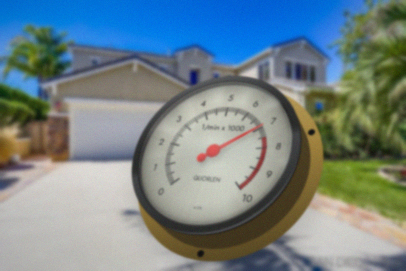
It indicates 7000; rpm
